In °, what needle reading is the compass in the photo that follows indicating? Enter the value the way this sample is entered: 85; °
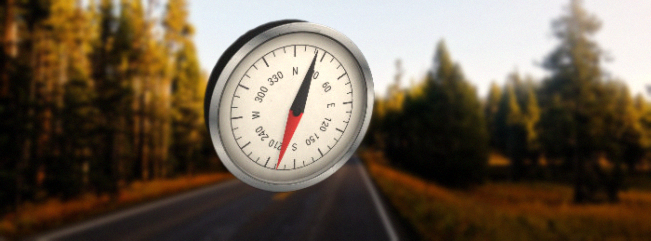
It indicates 200; °
